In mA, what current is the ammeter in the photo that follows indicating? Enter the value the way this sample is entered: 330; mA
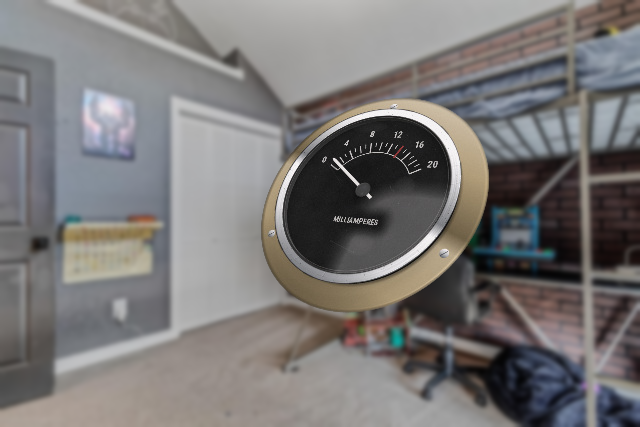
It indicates 1; mA
